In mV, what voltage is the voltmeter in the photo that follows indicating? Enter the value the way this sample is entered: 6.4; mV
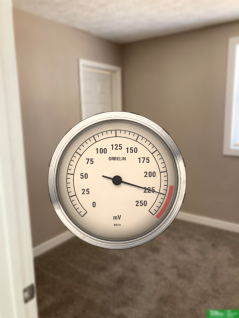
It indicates 225; mV
